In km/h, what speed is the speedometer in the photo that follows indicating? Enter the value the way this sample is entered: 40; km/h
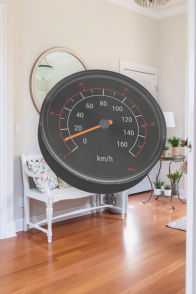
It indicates 10; km/h
